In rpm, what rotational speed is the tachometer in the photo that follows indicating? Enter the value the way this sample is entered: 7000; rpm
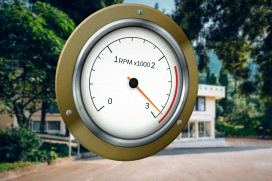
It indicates 2900; rpm
